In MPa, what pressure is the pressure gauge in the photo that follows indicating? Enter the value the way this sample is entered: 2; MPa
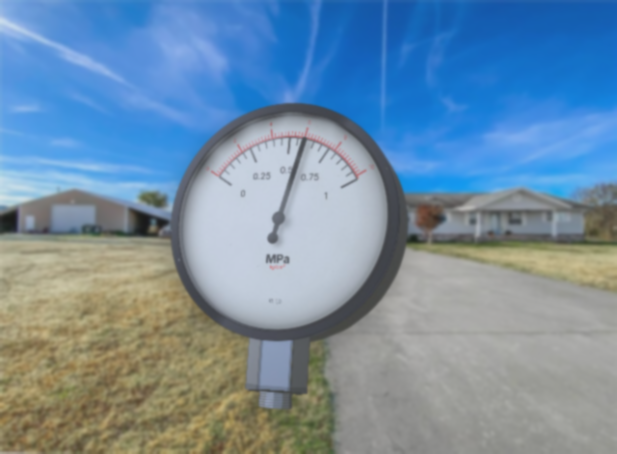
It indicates 0.6; MPa
